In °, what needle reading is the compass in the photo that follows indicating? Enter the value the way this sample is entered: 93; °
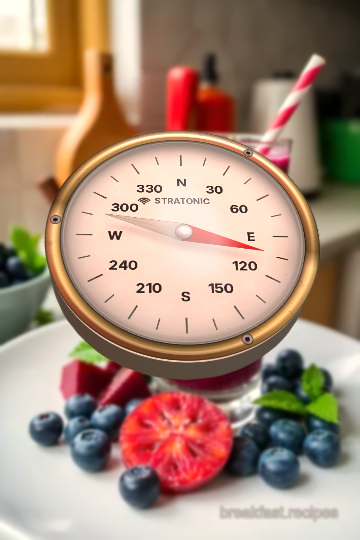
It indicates 105; °
